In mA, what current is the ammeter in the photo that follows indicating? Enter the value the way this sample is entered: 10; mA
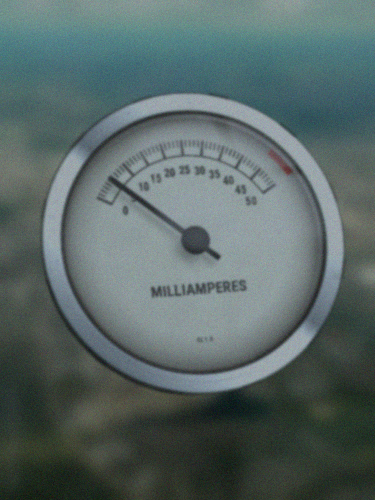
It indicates 5; mA
